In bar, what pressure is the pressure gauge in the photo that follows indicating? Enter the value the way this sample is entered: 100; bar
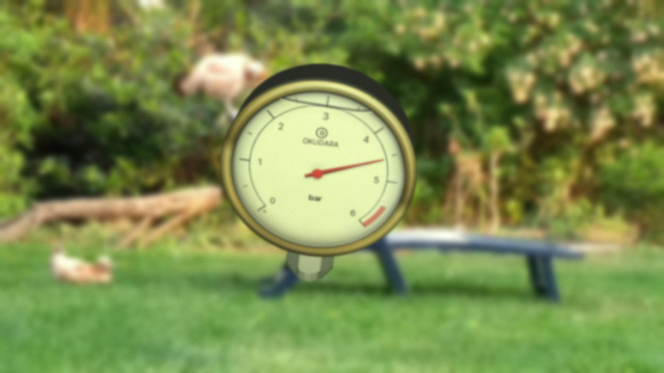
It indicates 4.5; bar
